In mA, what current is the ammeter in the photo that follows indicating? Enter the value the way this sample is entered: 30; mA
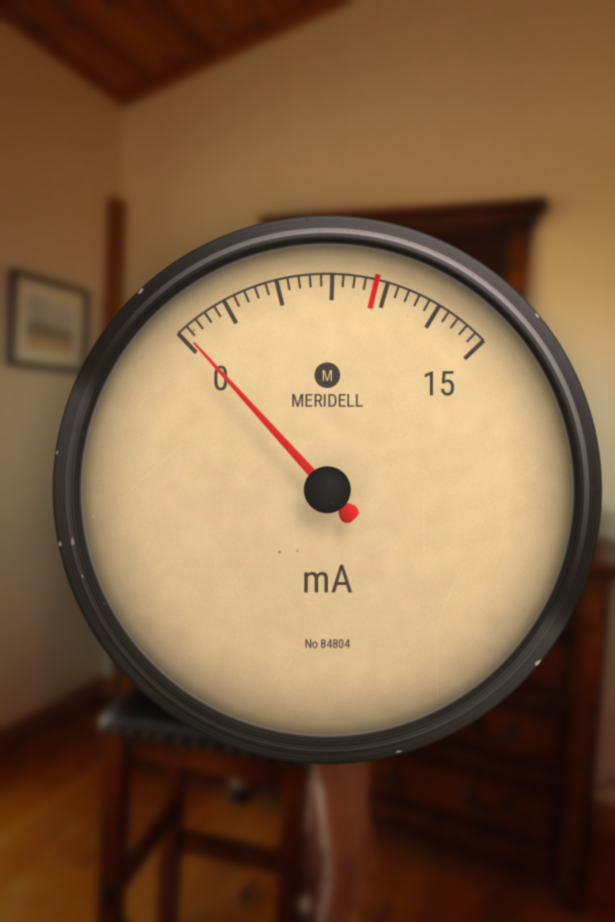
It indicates 0.25; mA
